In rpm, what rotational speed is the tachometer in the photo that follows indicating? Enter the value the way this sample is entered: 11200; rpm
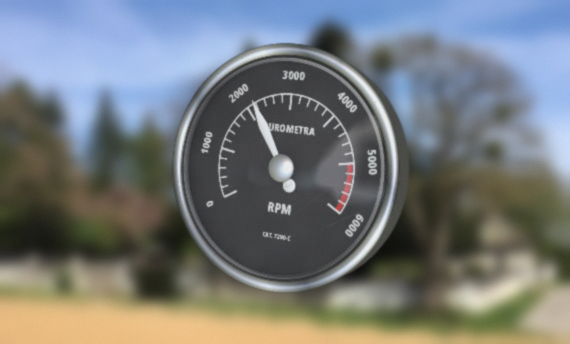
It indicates 2200; rpm
